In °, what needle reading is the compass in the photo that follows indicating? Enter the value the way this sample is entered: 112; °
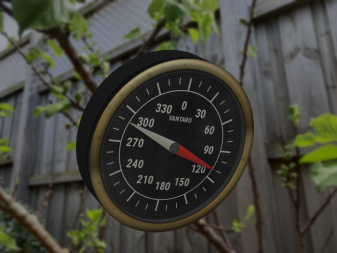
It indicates 110; °
